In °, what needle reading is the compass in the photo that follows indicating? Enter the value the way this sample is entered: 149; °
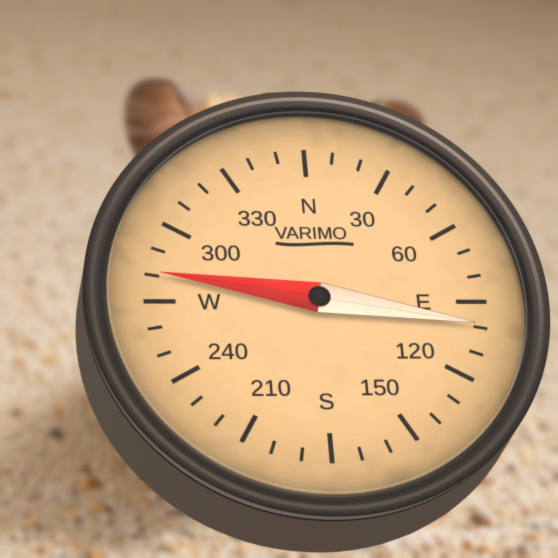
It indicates 280; °
